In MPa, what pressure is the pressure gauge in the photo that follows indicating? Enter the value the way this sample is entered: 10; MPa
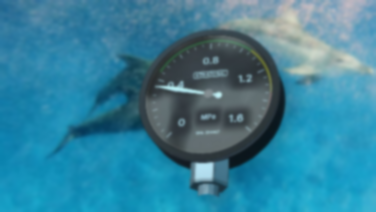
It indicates 0.35; MPa
